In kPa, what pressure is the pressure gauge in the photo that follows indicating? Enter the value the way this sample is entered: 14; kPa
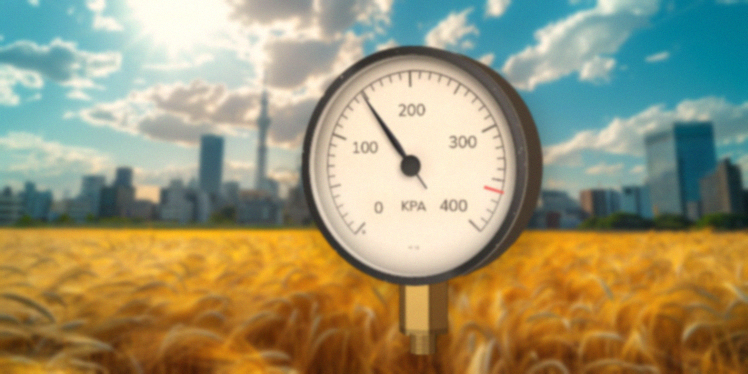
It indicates 150; kPa
